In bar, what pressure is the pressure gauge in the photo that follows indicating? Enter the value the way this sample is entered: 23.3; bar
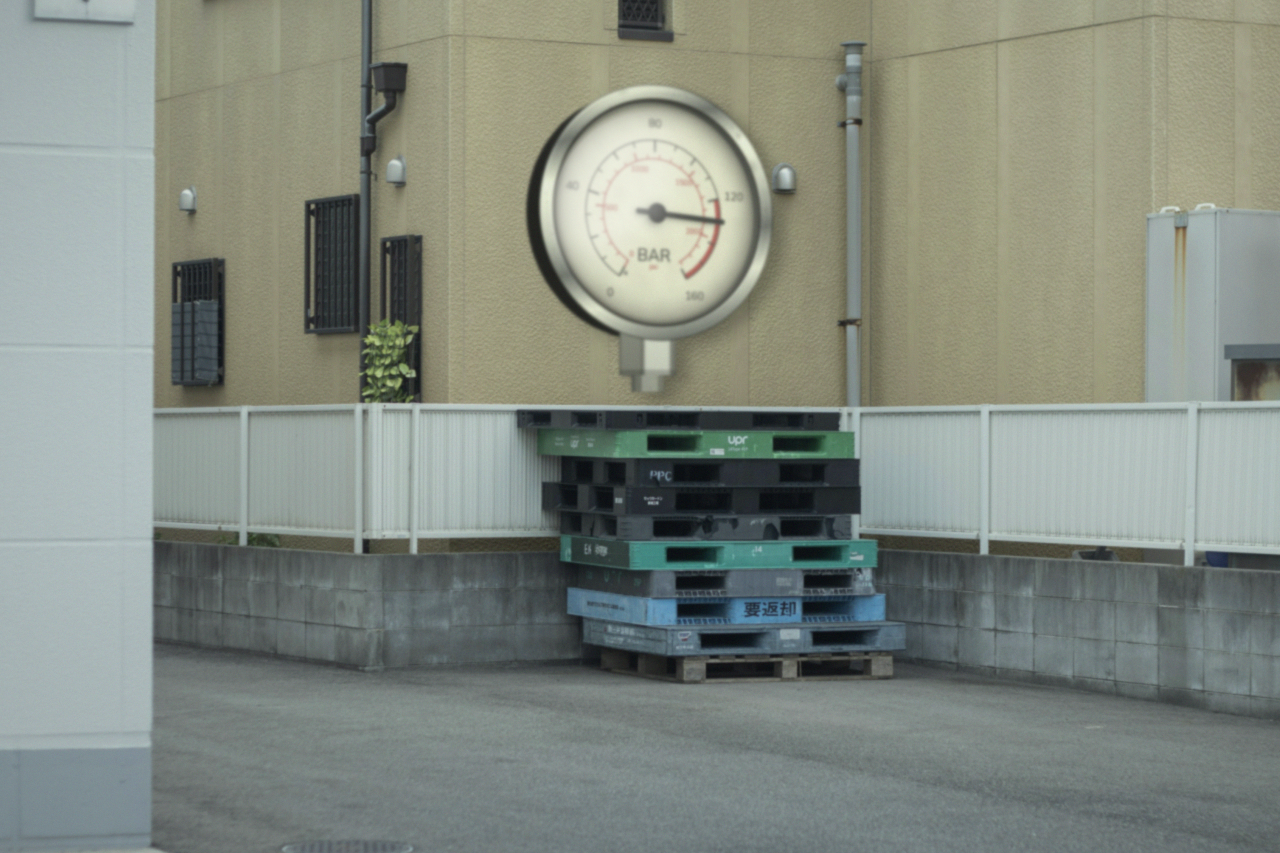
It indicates 130; bar
